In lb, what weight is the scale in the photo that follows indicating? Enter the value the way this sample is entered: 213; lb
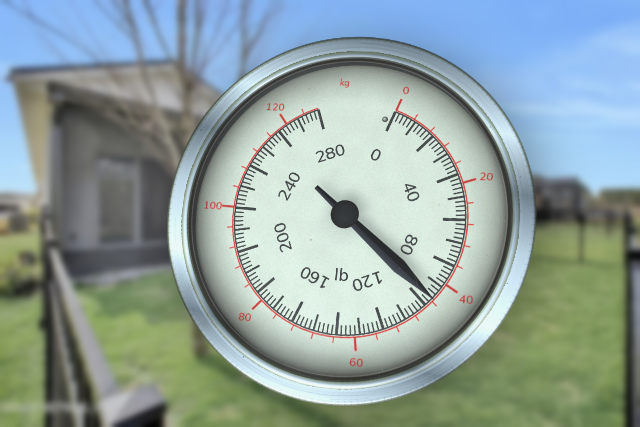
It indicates 96; lb
